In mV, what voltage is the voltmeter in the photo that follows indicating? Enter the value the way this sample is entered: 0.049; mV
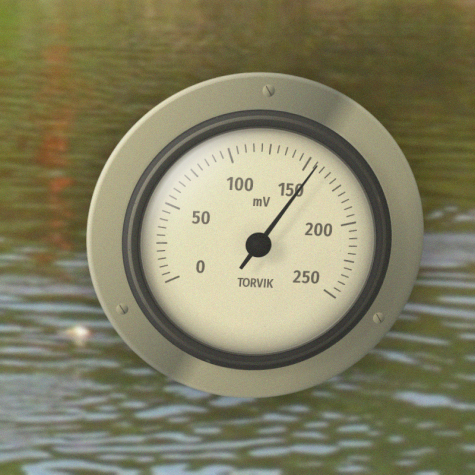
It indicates 155; mV
